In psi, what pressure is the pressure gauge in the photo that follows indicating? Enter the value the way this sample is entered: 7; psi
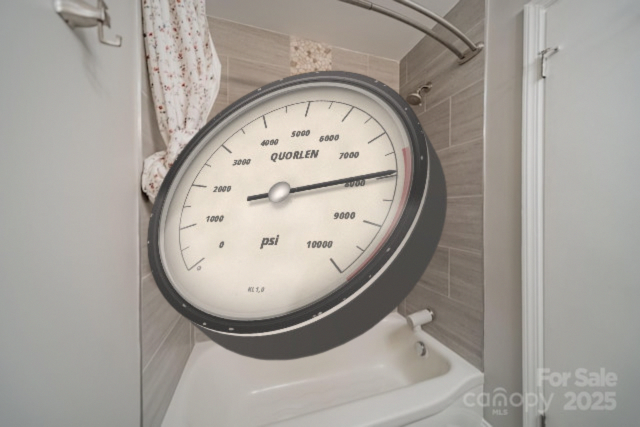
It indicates 8000; psi
